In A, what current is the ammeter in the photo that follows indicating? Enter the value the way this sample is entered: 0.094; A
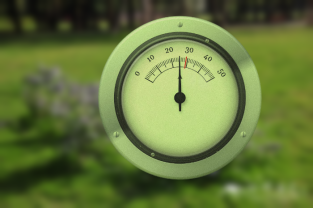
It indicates 25; A
